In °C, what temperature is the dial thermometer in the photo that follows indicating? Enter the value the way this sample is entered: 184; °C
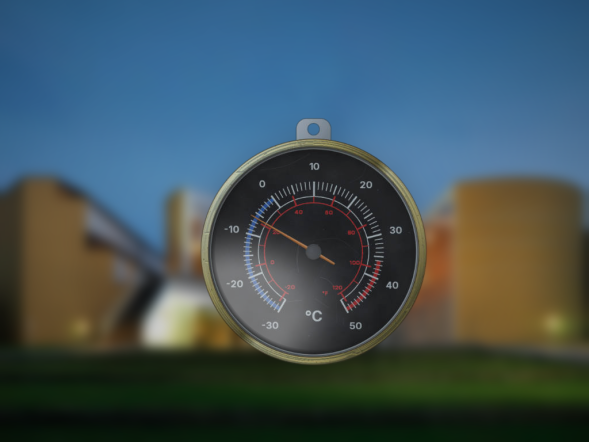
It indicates -6; °C
